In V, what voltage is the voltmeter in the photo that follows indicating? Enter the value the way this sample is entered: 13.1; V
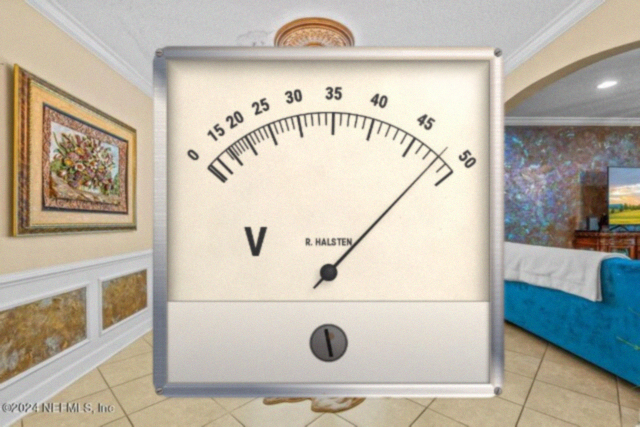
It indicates 48; V
